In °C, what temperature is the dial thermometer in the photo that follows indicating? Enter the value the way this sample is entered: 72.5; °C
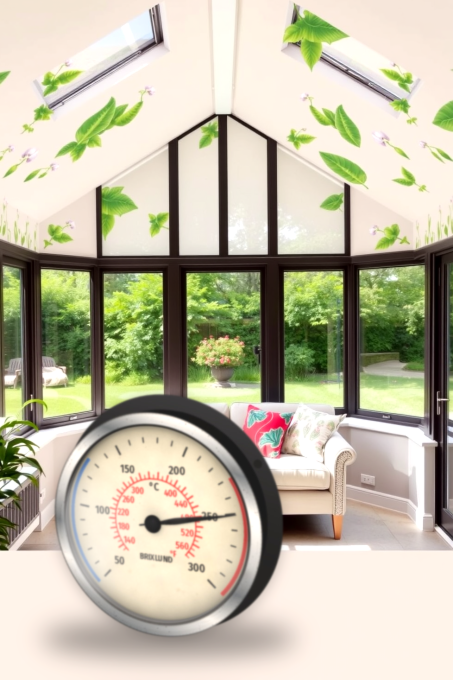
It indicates 250; °C
